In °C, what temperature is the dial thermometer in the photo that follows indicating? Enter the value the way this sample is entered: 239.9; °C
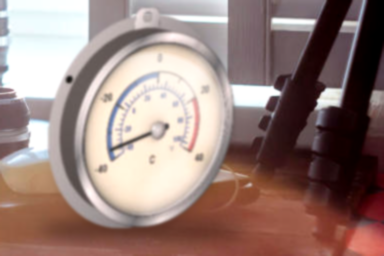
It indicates -35; °C
